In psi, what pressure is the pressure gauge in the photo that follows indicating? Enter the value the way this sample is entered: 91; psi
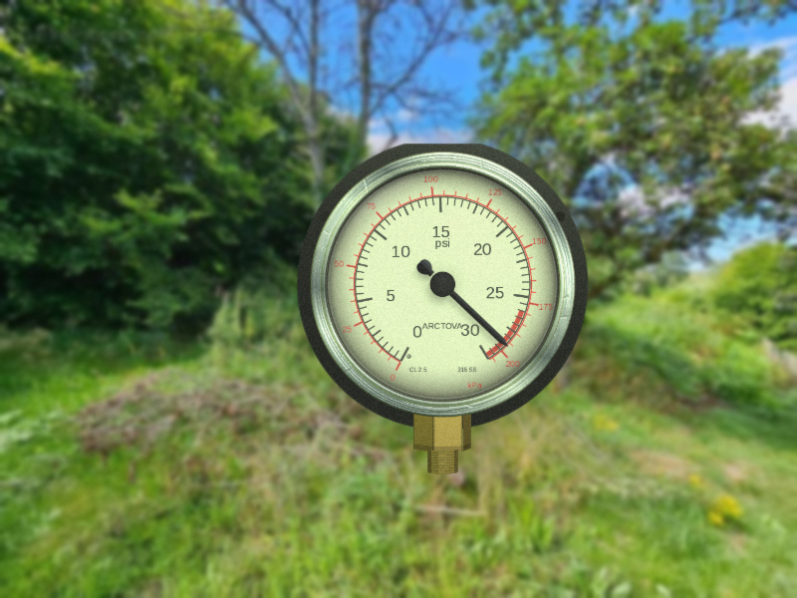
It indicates 28.5; psi
